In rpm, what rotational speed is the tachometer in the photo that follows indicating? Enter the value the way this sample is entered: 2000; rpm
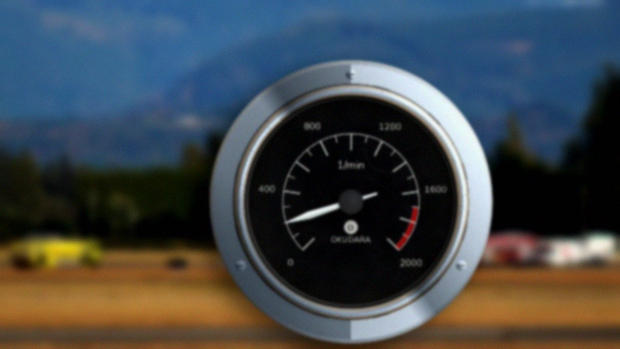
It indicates 200; rpm
